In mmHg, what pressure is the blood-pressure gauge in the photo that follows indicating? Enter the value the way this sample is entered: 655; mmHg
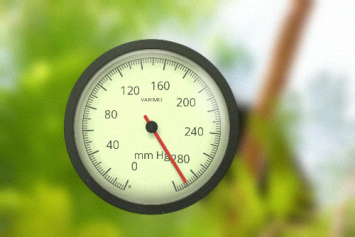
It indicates 290; mmHg
